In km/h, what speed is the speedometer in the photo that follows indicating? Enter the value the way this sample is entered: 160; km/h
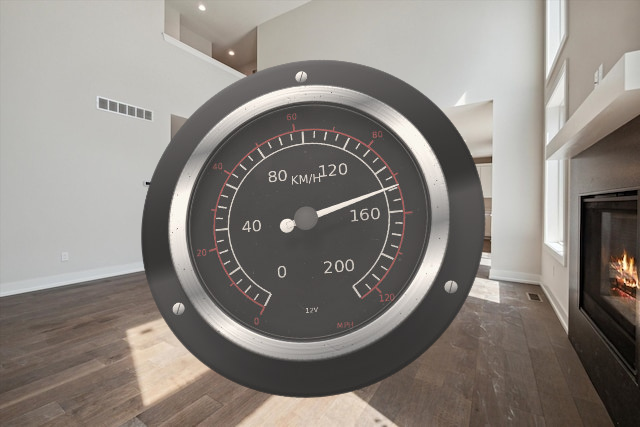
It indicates 150; km/h
